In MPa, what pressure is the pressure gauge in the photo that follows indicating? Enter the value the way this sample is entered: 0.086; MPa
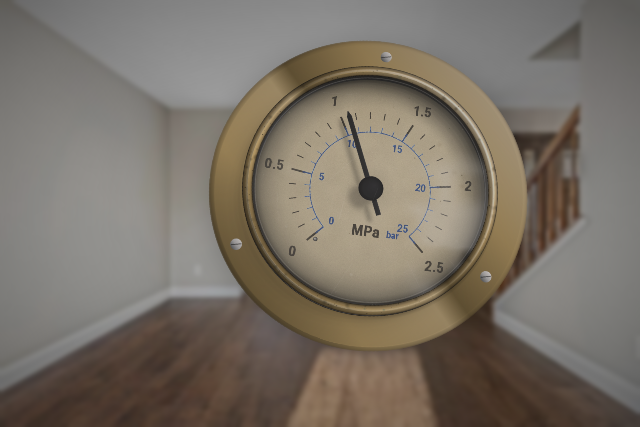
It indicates 1.05; MPa
